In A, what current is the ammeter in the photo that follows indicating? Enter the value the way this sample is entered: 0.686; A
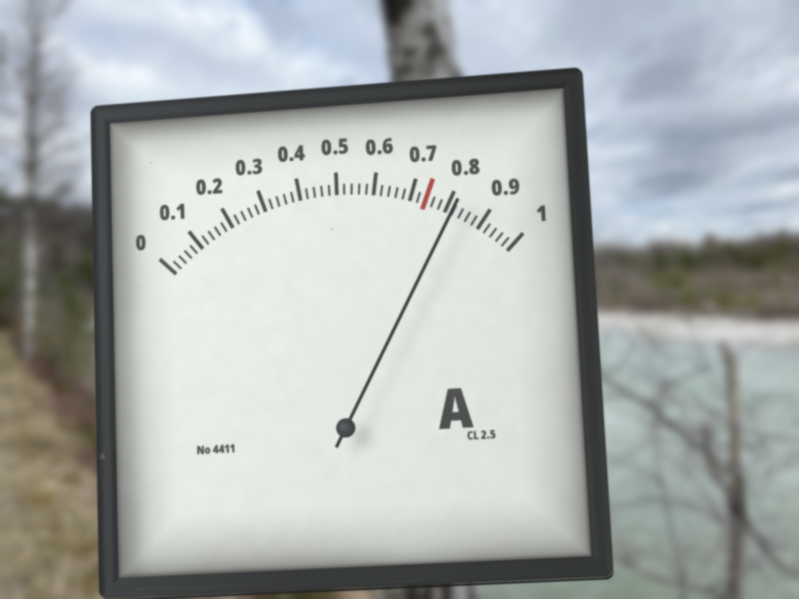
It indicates 0.82; A
